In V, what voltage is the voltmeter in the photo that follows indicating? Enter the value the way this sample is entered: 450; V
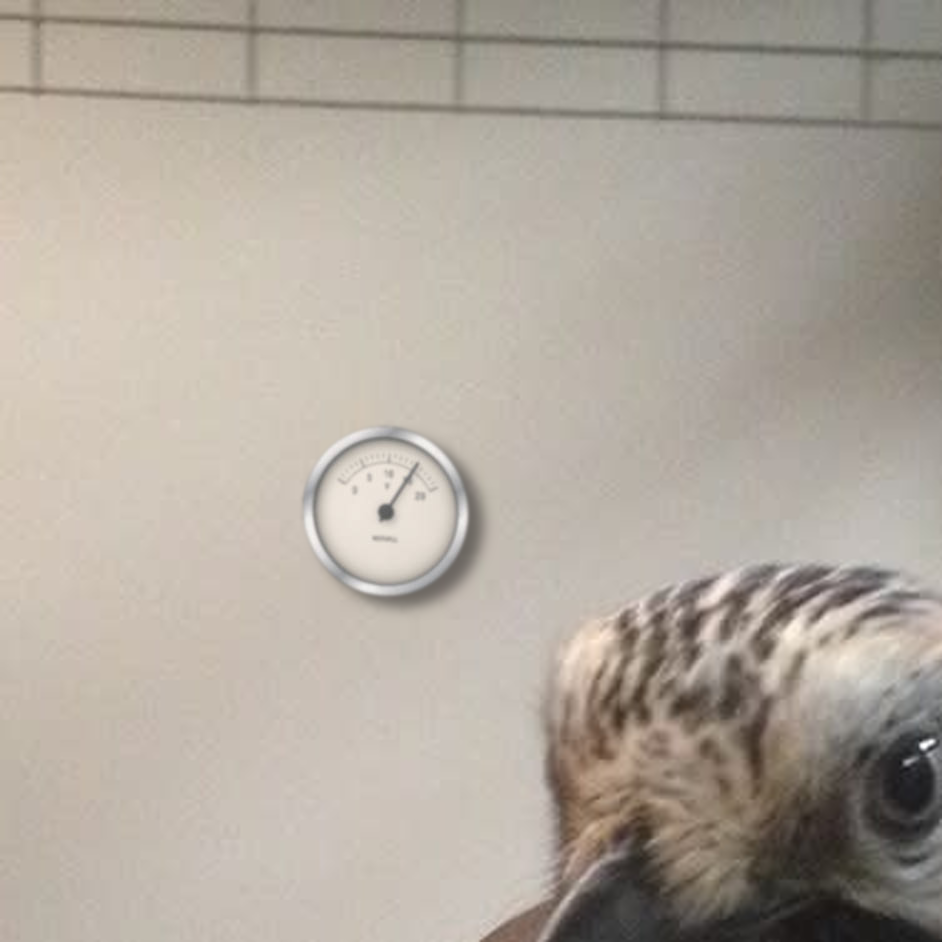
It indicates 15; V
